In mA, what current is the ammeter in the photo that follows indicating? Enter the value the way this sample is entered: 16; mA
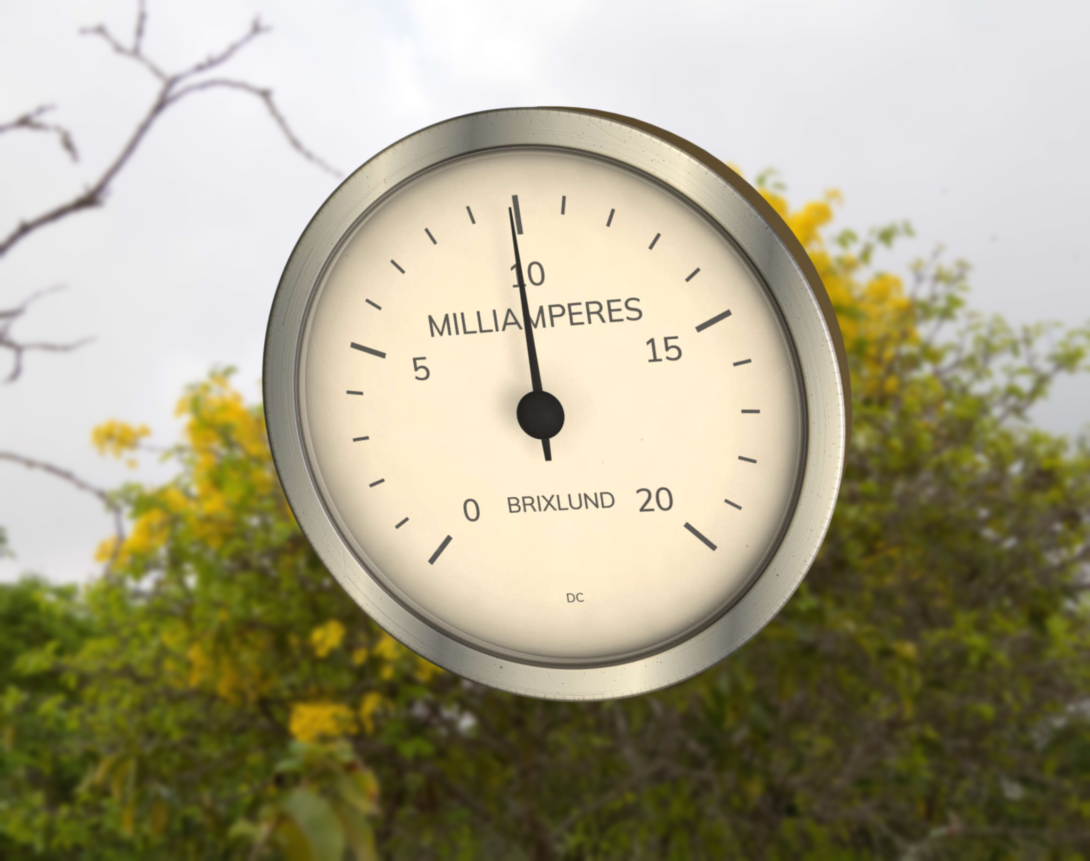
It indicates 10; mA
